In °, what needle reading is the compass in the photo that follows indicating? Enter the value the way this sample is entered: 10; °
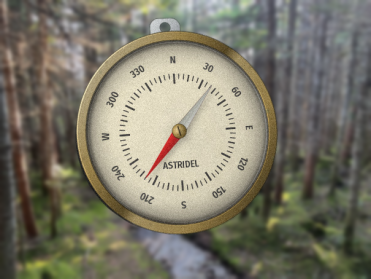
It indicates 220; °
